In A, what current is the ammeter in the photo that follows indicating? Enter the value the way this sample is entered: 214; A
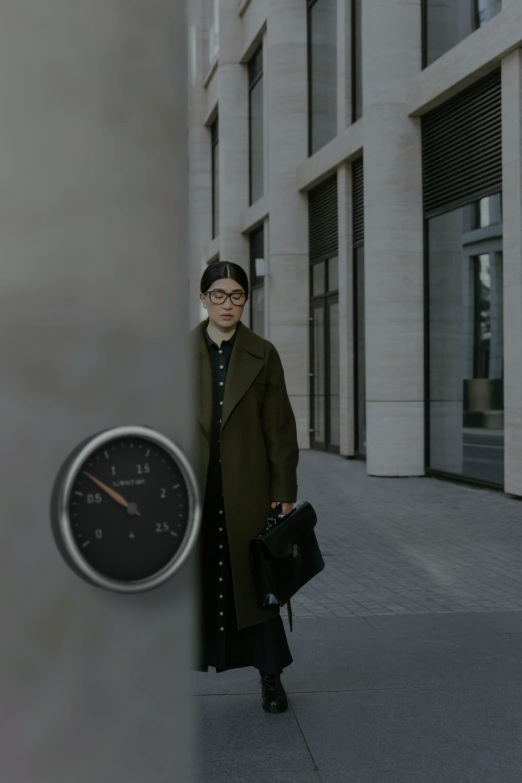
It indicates 0.7; A
